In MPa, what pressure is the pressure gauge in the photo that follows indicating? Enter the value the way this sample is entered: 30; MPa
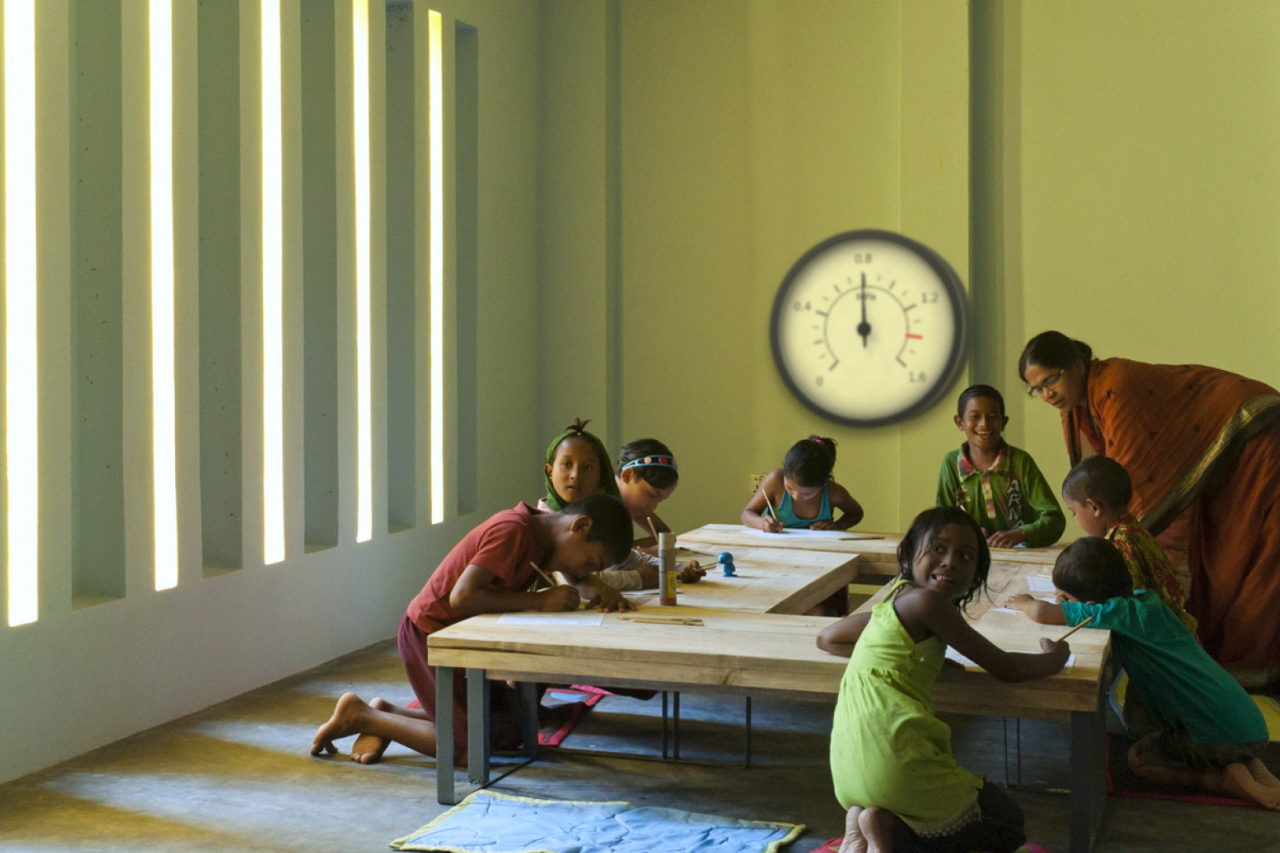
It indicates 0.8; MPa
